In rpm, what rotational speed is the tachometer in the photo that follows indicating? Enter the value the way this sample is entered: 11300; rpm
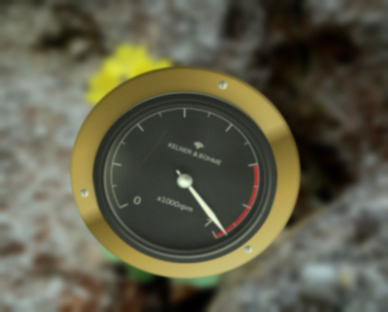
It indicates 6750; rpm
